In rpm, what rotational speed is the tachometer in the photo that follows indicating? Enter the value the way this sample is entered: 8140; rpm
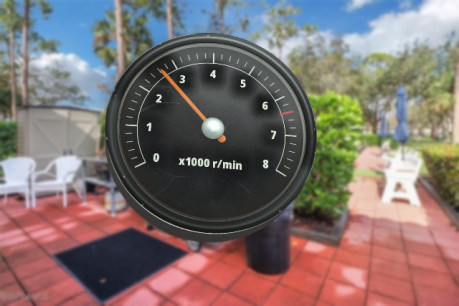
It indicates 2600; rpm
